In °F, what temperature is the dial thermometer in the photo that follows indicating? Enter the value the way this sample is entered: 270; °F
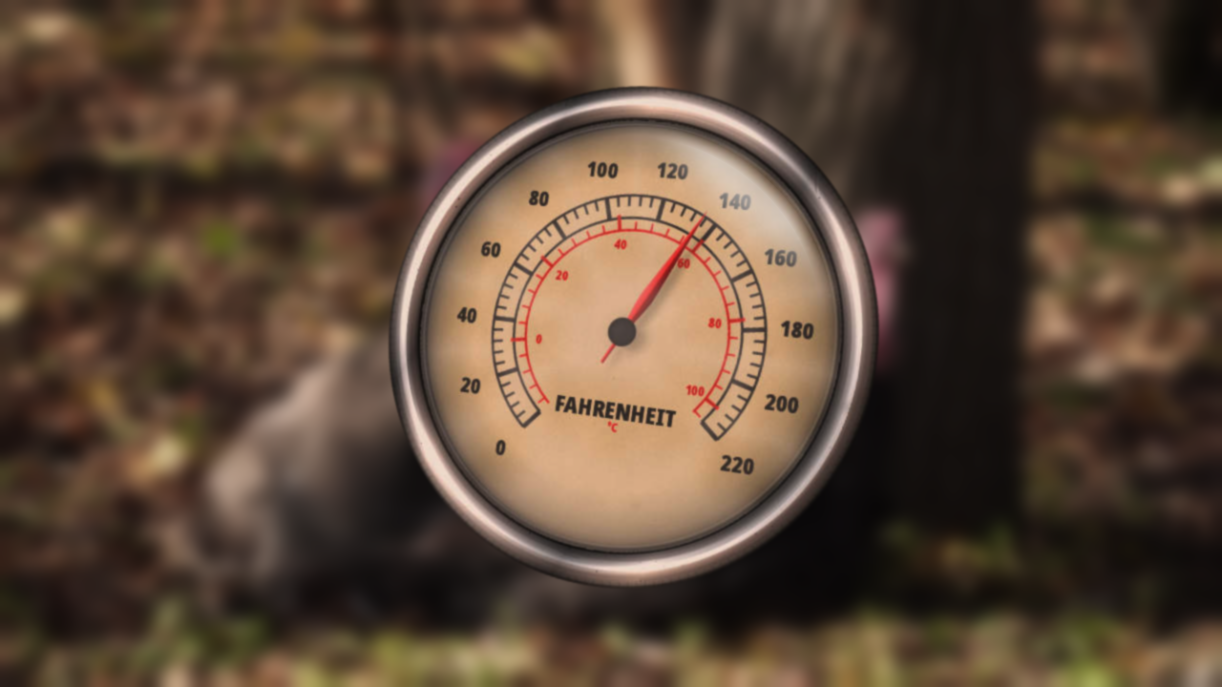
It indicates 136; °F
